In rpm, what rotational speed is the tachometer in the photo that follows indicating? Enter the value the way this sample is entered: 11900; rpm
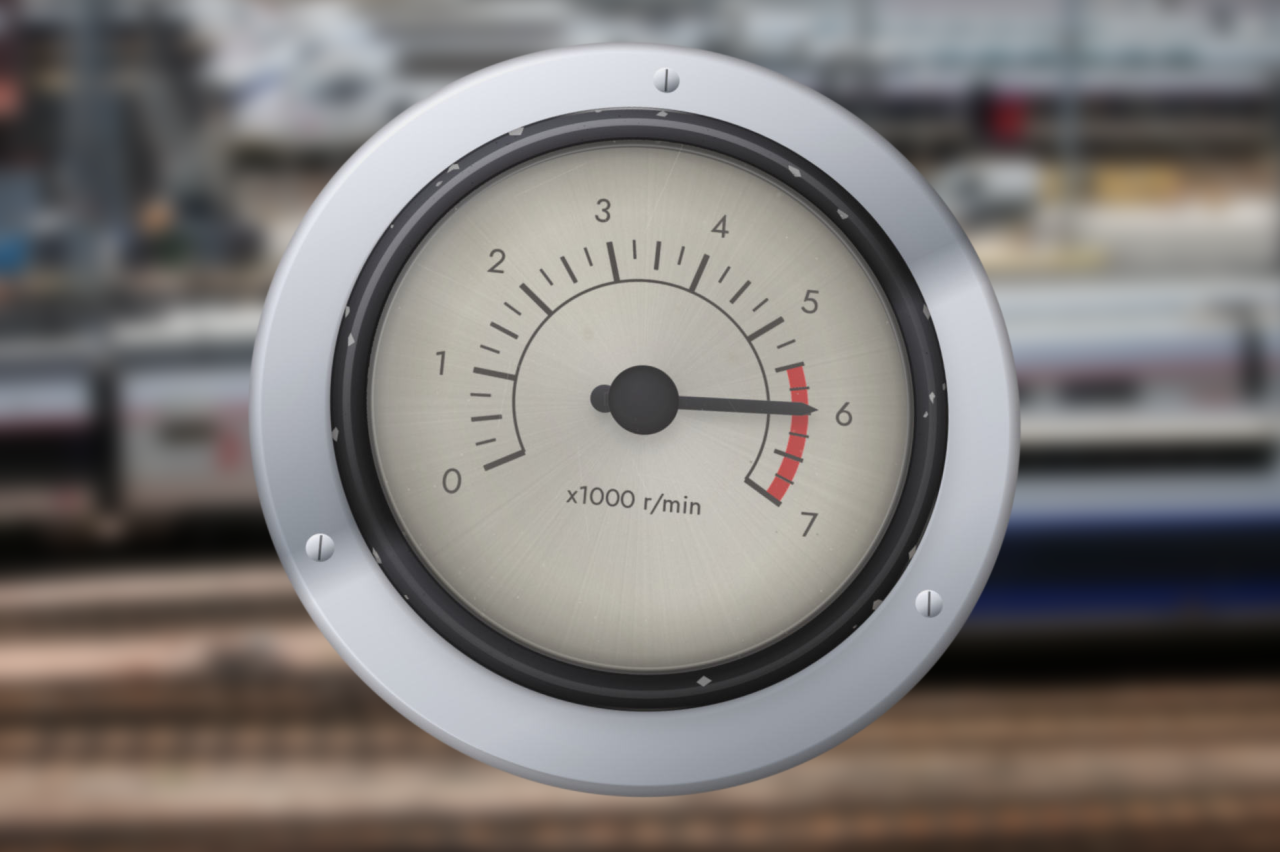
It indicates 6000; rpm
